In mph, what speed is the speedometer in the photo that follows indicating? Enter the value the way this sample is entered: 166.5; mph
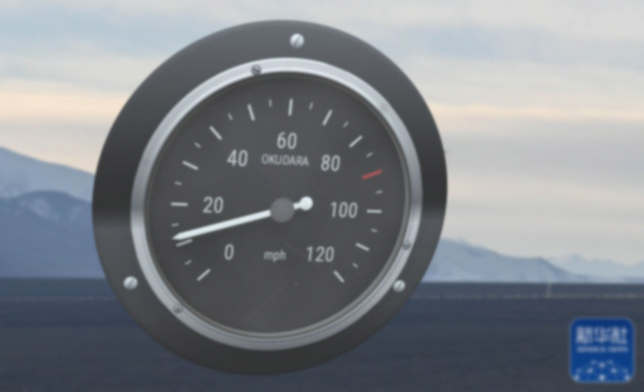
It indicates 12.5; mph
